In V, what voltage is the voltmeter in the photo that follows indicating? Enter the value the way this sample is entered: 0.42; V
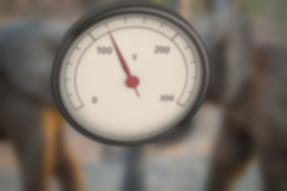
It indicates 120; V
